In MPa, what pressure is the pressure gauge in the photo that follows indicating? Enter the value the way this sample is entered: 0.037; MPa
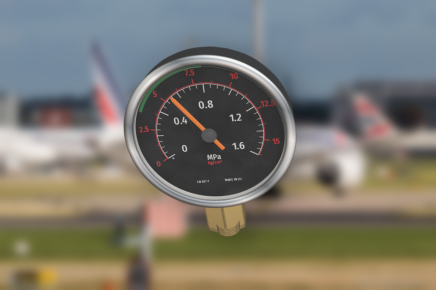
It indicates 0.55; MPa
